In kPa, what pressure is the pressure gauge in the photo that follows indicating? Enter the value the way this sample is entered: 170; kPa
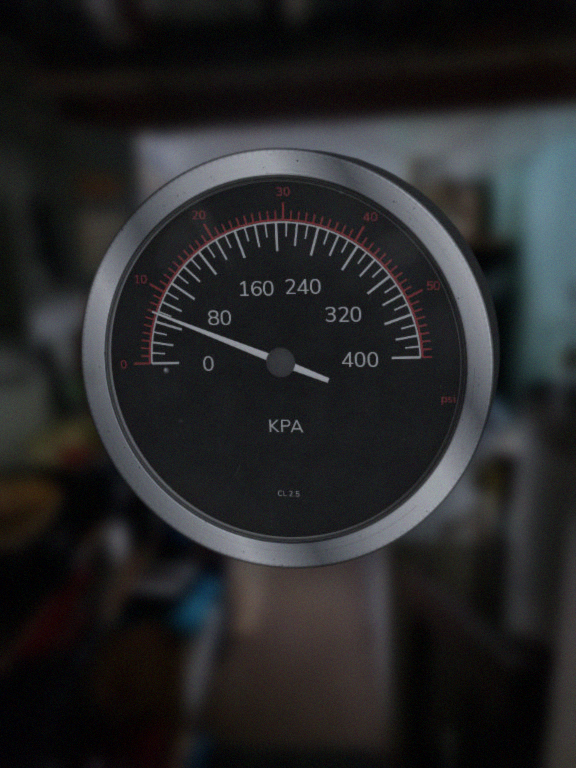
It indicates 50; kPa
